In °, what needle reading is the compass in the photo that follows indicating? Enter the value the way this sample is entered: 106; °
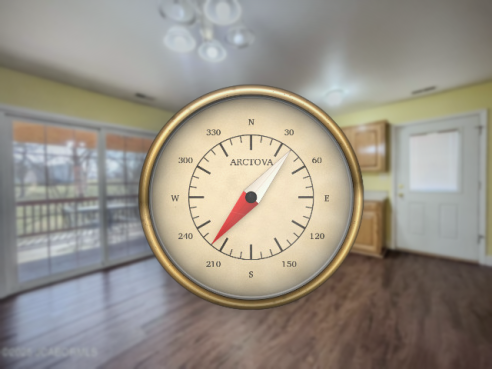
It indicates 220; °
